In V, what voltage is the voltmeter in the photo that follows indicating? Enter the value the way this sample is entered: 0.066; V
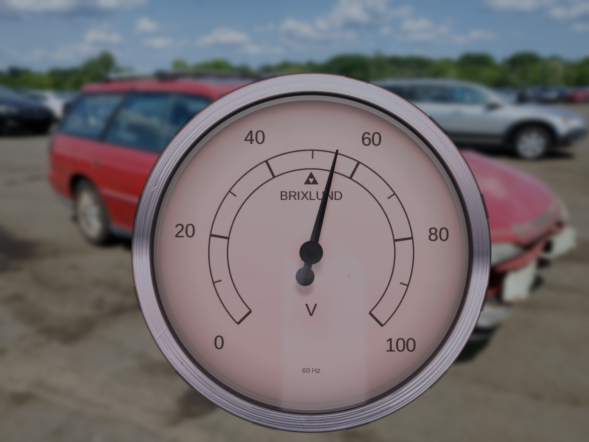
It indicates 55; V
